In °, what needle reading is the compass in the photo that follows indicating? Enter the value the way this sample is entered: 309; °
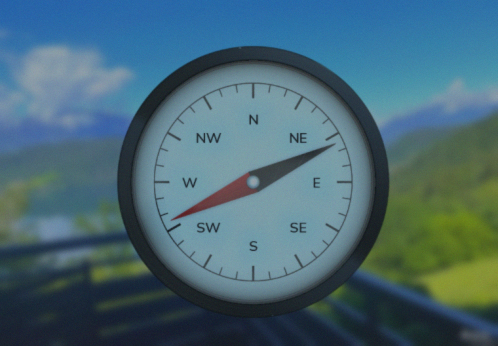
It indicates 245; °
